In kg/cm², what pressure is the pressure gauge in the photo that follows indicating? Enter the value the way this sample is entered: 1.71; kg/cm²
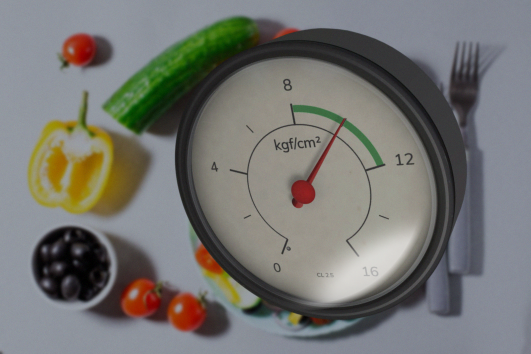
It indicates 10; kg/cm²
